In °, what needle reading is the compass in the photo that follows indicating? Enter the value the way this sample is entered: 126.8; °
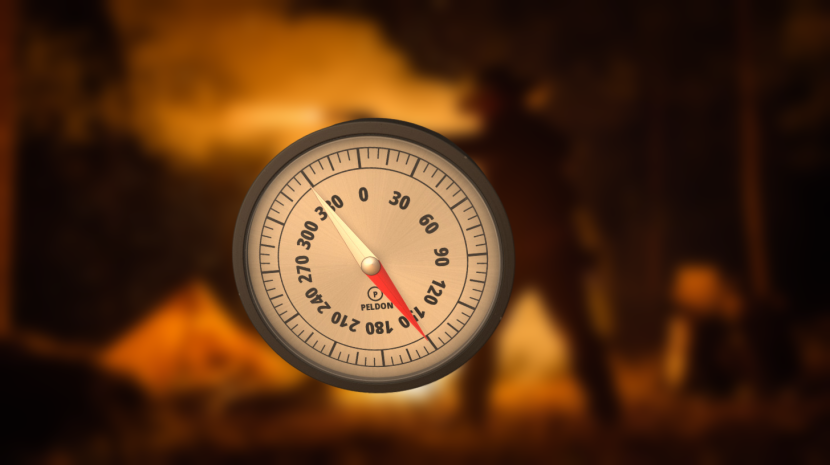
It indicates 150; °
